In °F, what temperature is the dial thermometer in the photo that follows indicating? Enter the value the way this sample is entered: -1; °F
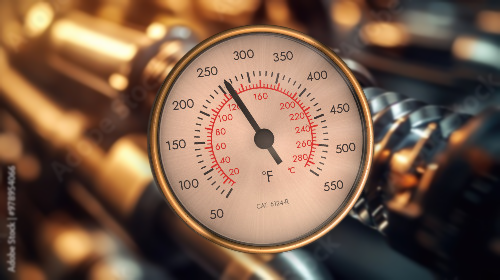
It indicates 260; °F
